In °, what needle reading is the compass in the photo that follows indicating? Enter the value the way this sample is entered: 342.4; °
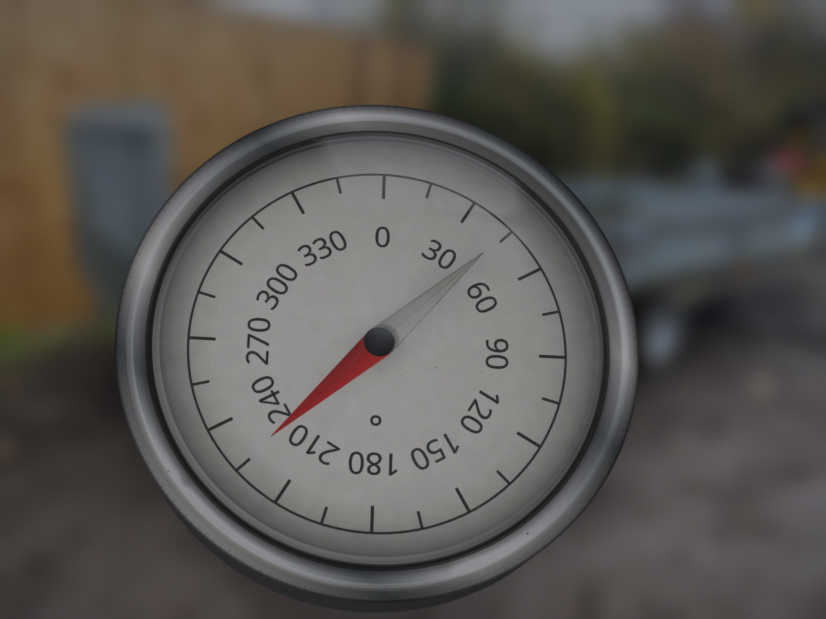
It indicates 225; °
